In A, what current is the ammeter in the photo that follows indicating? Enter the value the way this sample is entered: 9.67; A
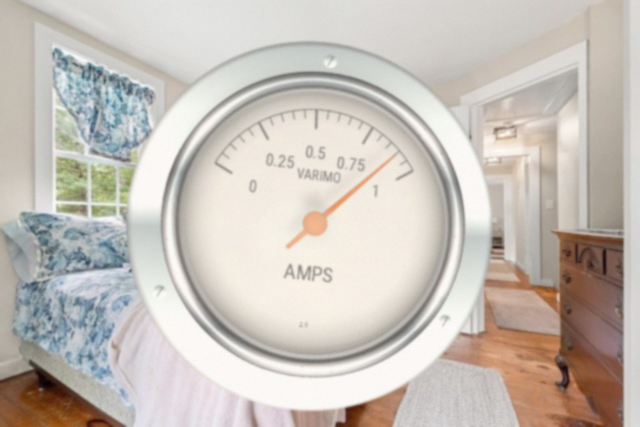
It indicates 0.9; A
